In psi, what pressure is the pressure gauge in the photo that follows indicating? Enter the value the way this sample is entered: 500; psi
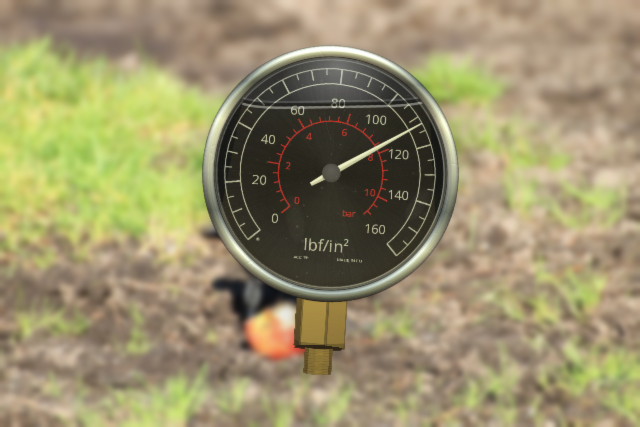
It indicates 112.5; psi
